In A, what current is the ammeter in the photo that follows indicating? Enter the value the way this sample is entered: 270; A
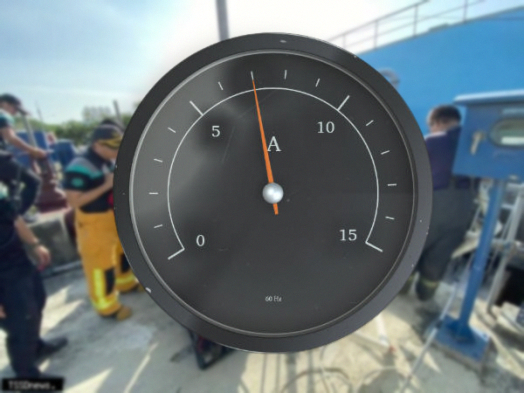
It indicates 7; A
